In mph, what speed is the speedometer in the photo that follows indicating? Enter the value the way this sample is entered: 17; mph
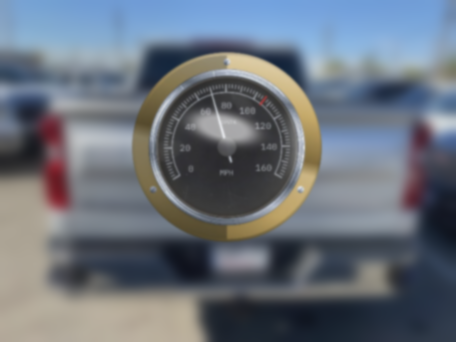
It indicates 70; mph
